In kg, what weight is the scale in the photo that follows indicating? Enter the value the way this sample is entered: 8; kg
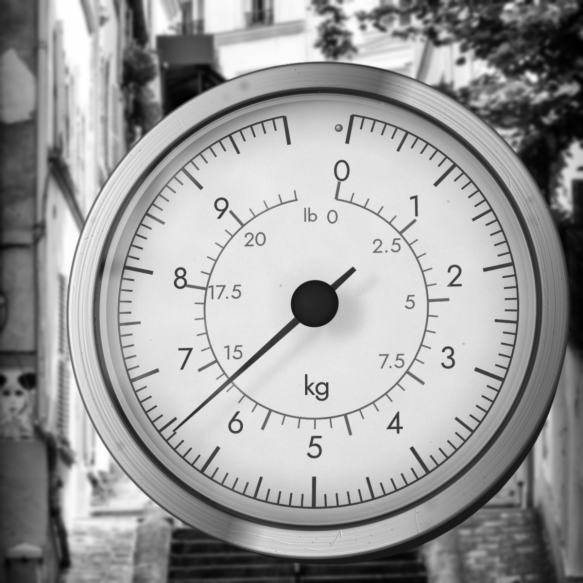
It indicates 6.4; kg
